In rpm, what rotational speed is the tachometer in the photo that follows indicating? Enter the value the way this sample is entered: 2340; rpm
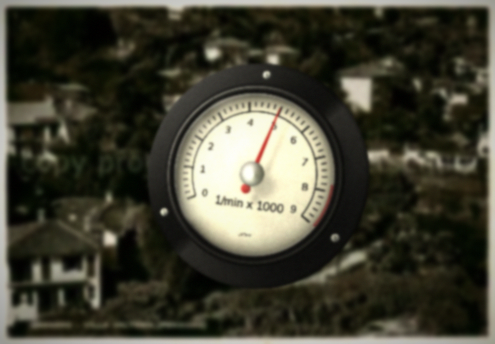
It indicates 5000; rpm
